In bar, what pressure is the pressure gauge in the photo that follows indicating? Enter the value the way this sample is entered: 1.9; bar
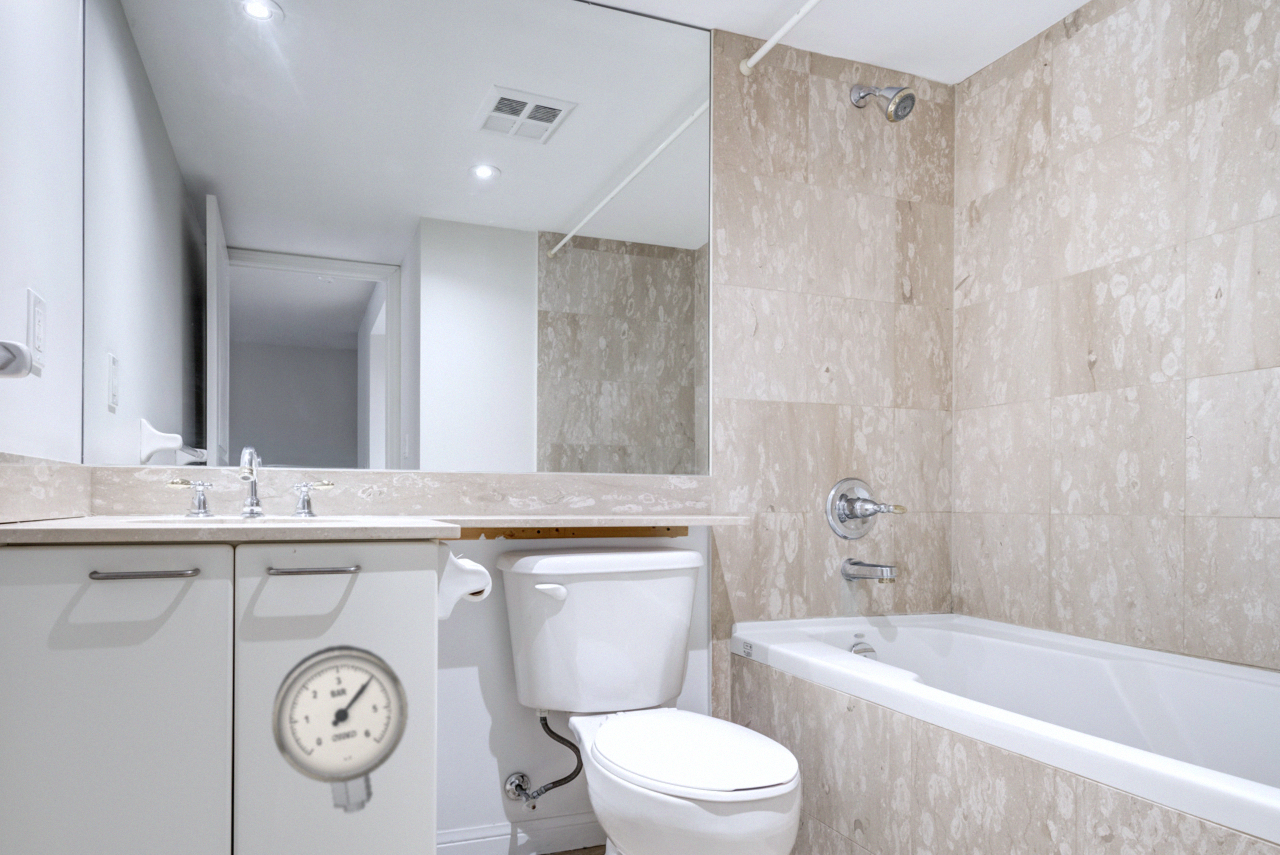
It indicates 4; bar
